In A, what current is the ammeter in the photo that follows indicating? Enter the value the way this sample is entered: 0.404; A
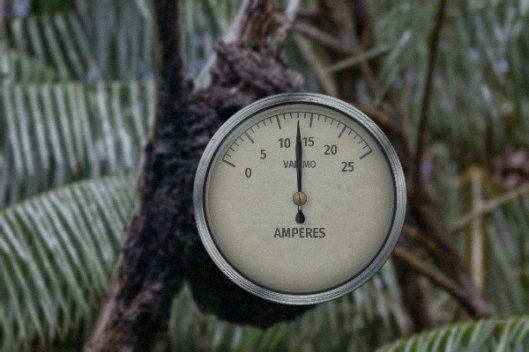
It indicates 13; A
